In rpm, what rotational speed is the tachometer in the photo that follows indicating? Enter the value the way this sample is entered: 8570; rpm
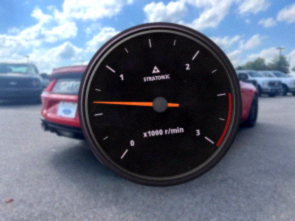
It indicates 625; rpm
